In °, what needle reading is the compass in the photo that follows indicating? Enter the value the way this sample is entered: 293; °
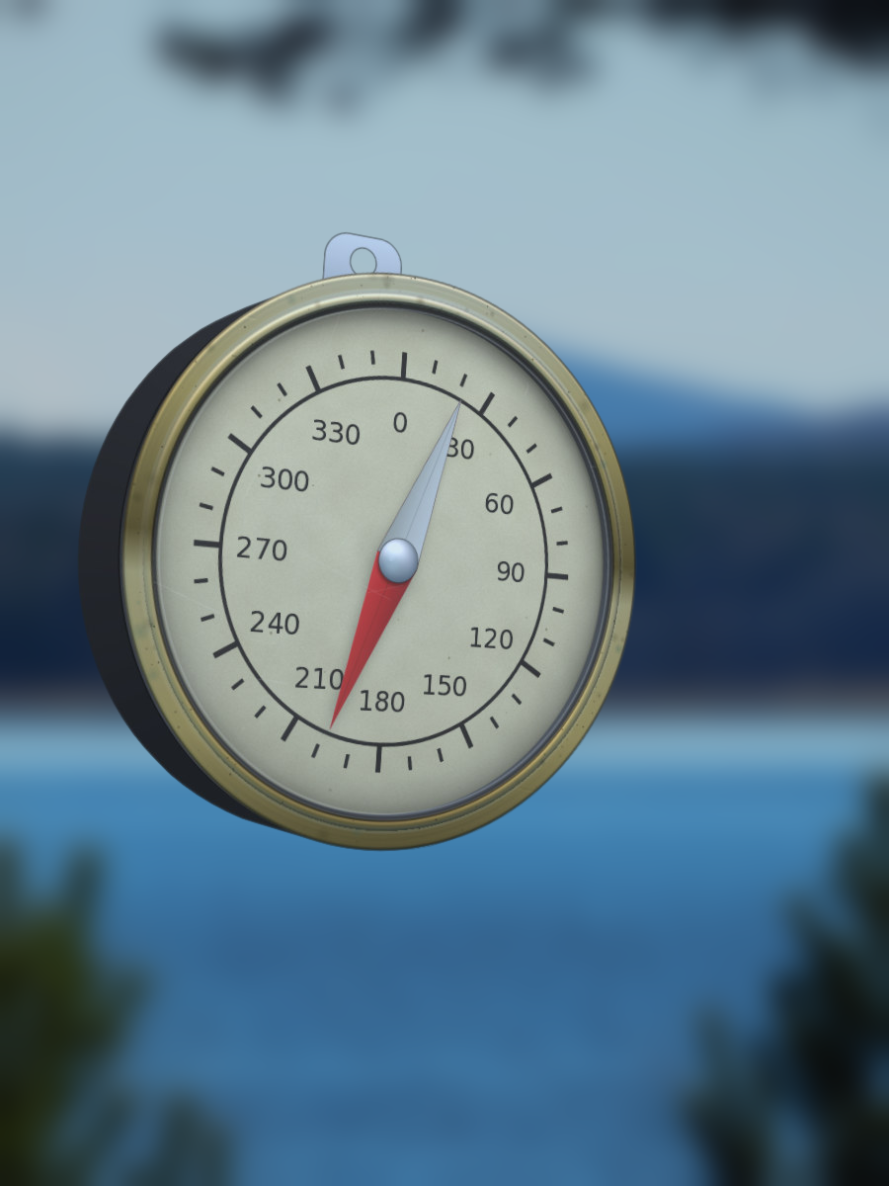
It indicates 200; °
